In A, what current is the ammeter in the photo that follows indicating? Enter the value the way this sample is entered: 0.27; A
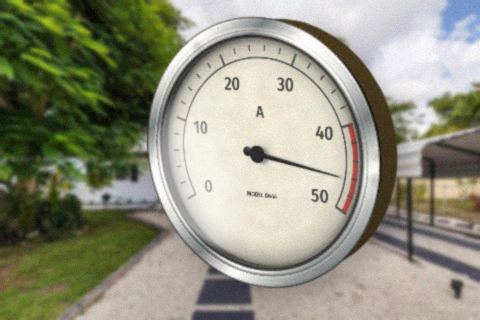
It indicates 46; A
